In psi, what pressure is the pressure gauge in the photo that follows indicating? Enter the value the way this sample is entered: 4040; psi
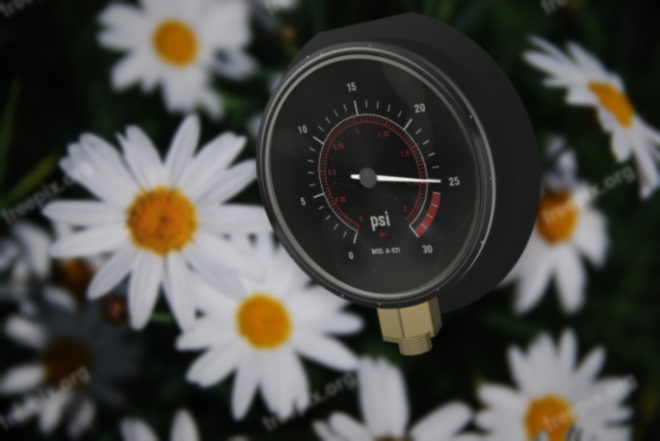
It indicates 25; psi
